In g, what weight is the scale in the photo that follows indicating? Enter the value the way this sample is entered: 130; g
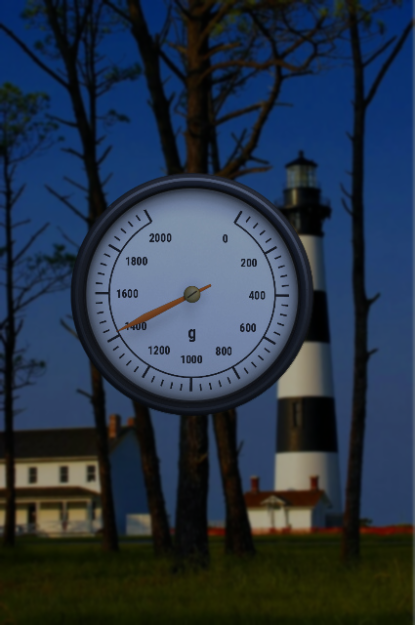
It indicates 1420; g
